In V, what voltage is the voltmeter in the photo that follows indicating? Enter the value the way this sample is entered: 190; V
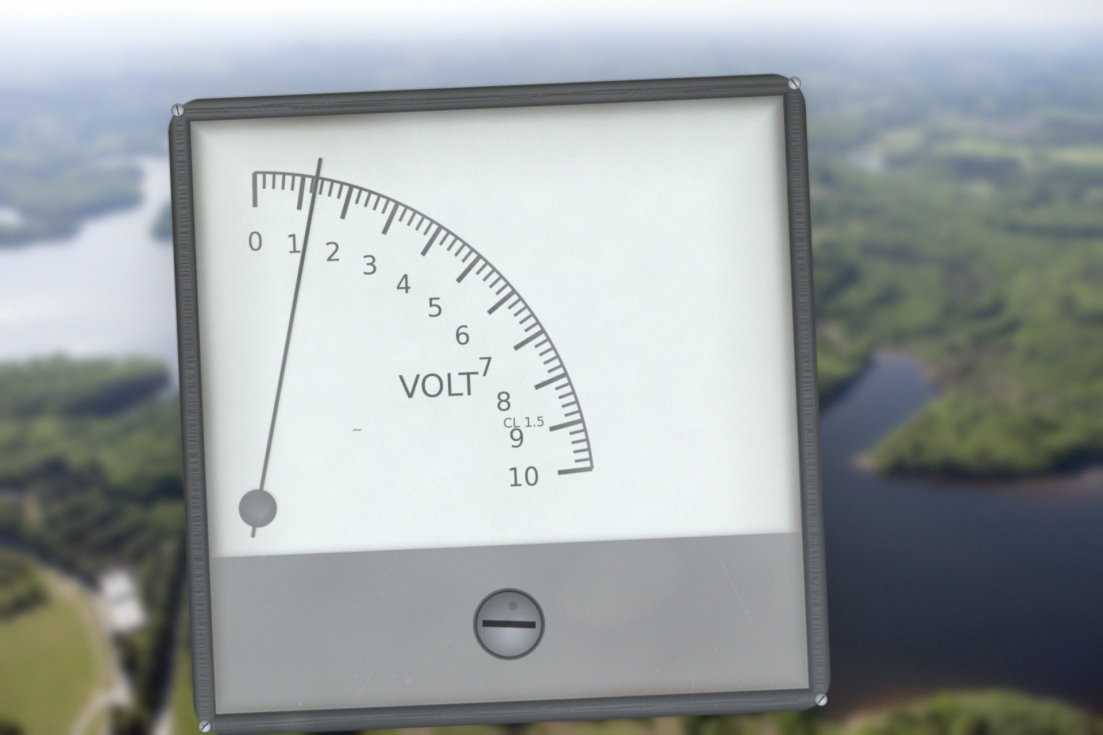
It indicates 1.3; V
